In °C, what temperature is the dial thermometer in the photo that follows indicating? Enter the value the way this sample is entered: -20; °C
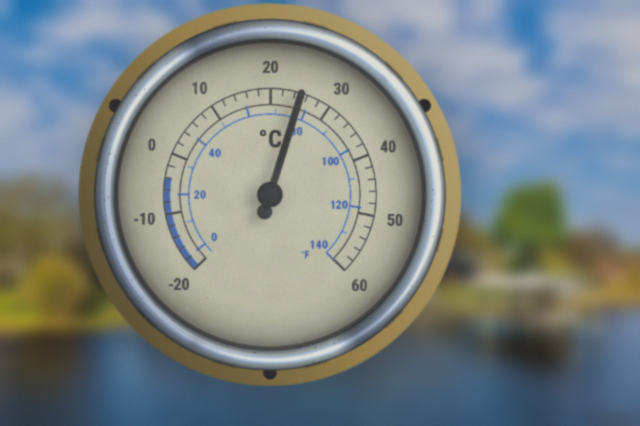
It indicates 25; °C
